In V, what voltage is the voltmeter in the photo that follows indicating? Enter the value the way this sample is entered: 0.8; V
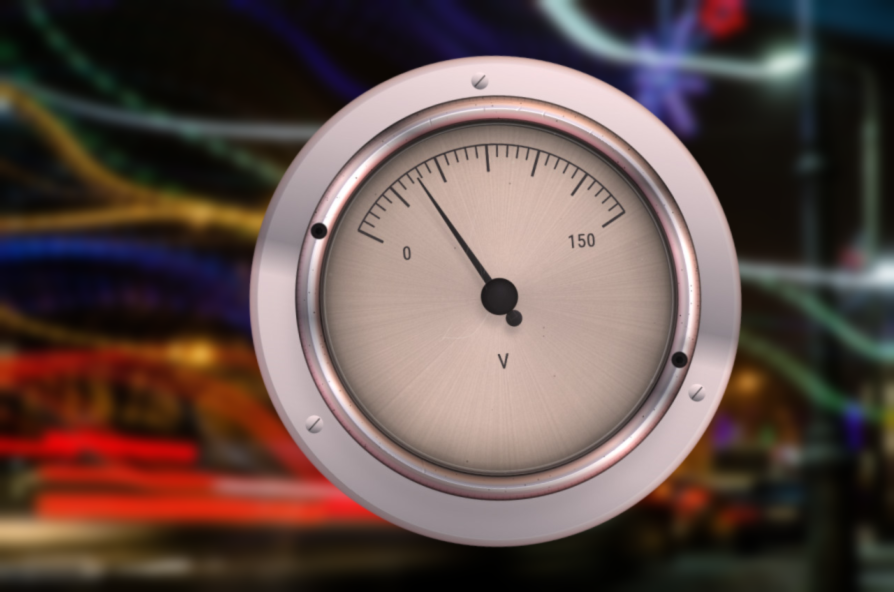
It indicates 37.5; V
